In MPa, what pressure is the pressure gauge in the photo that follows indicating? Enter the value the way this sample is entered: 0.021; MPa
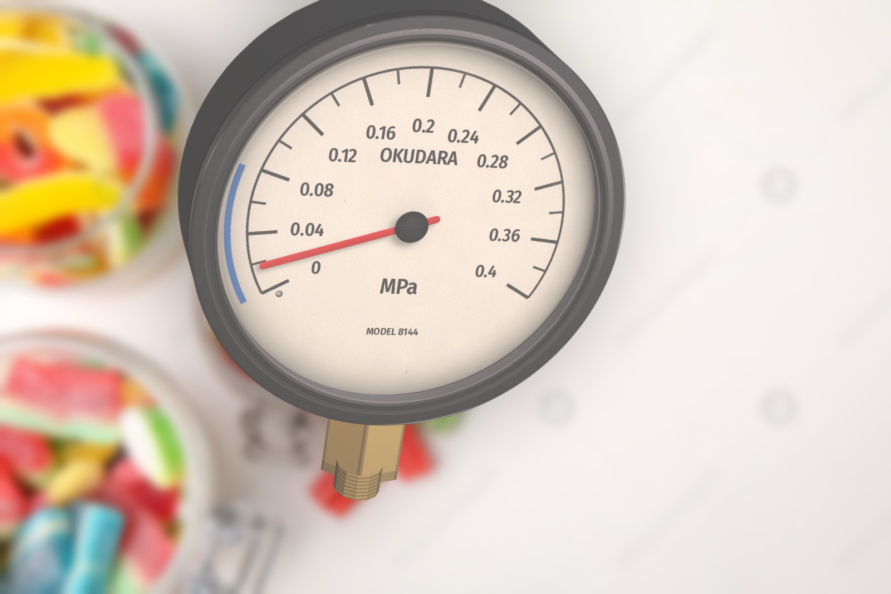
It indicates 0.02; MPa
